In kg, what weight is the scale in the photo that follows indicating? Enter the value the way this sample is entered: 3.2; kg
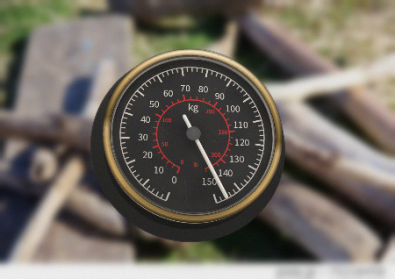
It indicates 146; kg
